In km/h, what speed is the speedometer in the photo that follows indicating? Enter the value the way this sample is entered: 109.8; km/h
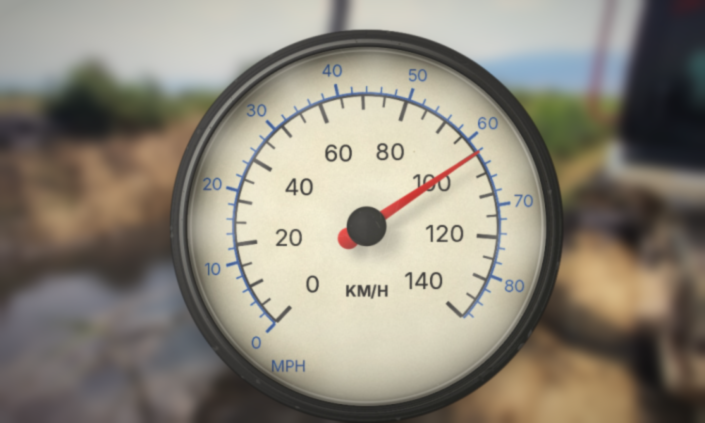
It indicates 100; km/h
